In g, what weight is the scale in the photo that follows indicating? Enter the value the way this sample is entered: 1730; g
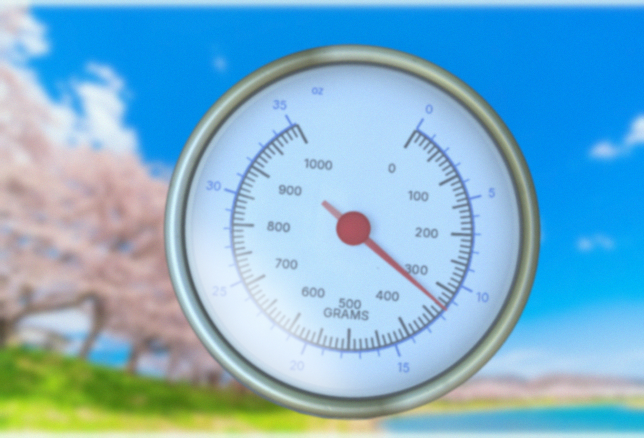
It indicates 330; g
